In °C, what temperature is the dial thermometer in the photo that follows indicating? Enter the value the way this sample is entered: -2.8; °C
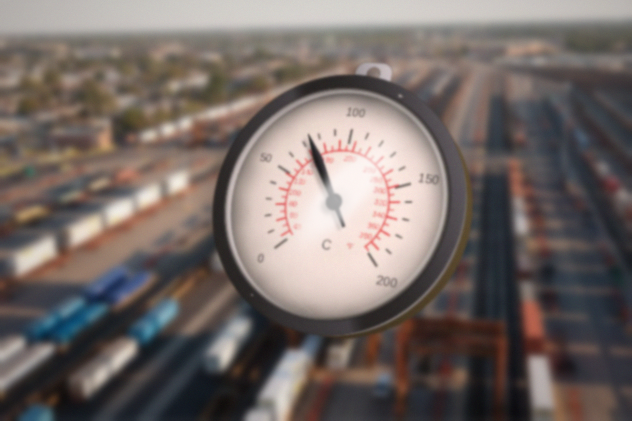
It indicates 75; °C
